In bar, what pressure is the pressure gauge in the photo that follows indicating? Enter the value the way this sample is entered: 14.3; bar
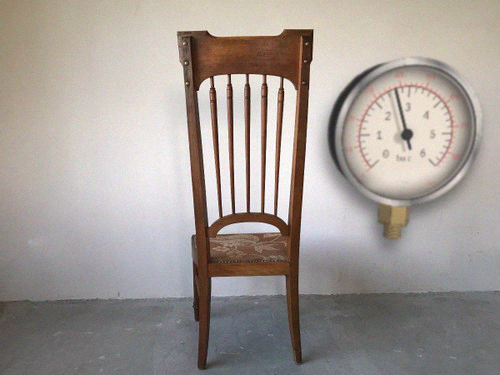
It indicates 2.6; bar
